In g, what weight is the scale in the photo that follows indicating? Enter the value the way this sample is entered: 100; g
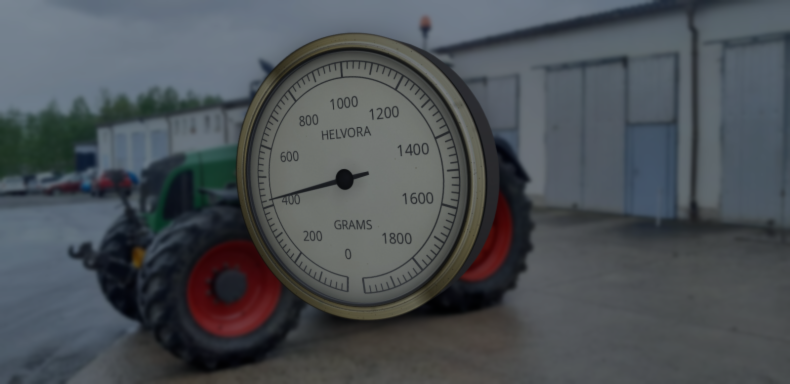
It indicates 420; g
